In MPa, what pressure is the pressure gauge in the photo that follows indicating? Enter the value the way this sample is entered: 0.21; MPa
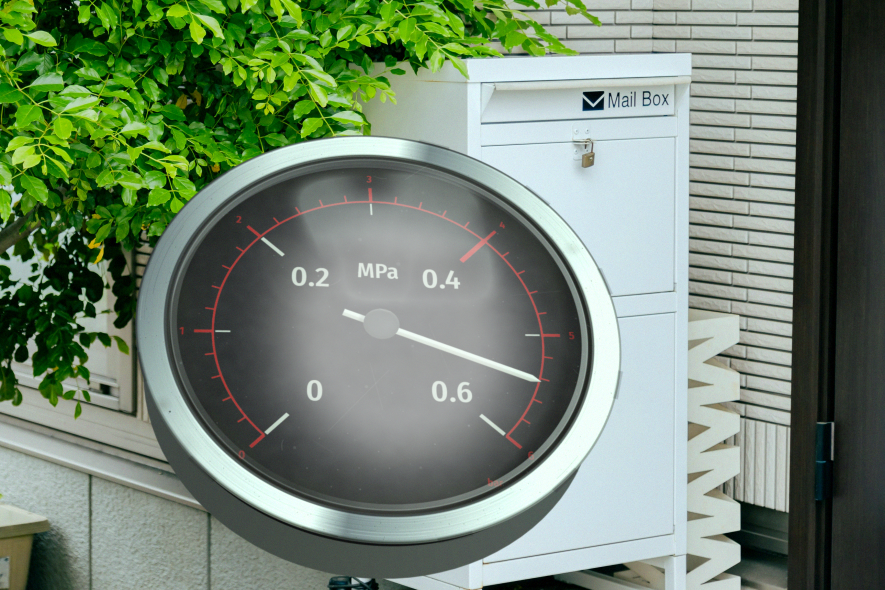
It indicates 0.55; MPa
